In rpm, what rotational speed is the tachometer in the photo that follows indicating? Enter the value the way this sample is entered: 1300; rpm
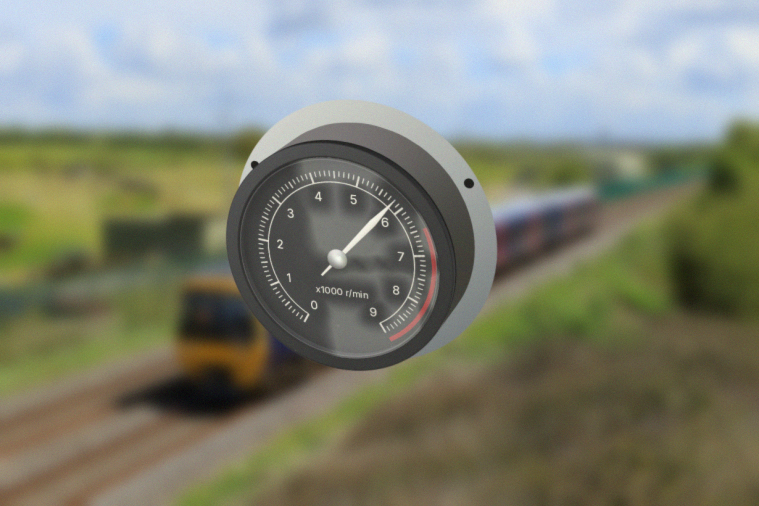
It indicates 5800; rpm
